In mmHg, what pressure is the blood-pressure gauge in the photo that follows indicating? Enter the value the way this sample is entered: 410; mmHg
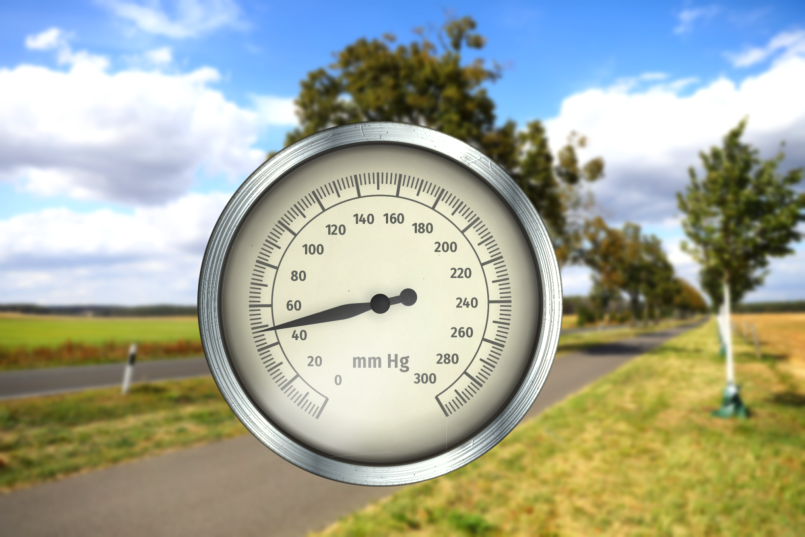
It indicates 48; mmHg
